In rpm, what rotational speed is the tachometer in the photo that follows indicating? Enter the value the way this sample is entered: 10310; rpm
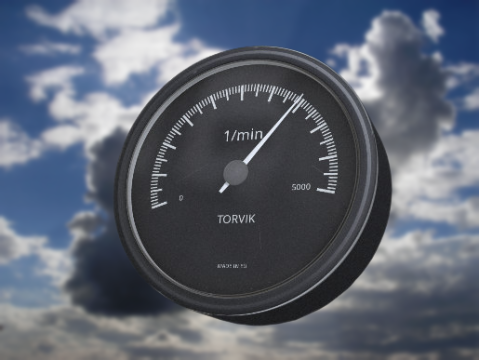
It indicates 3500; rpm
